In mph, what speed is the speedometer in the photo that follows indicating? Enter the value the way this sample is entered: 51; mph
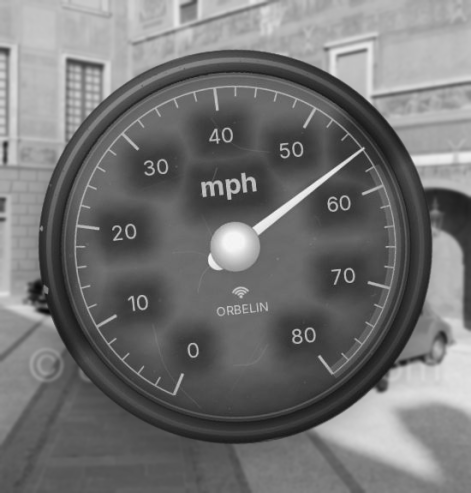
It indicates 56; mph
